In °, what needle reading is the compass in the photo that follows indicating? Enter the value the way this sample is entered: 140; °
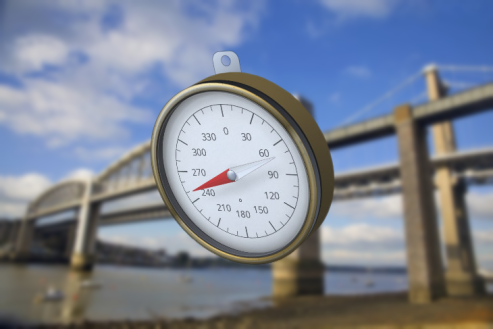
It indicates 250; °
